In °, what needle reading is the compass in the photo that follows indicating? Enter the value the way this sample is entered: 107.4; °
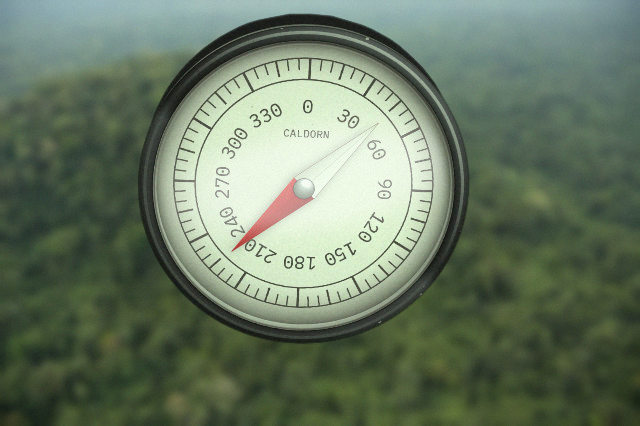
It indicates 225; °
